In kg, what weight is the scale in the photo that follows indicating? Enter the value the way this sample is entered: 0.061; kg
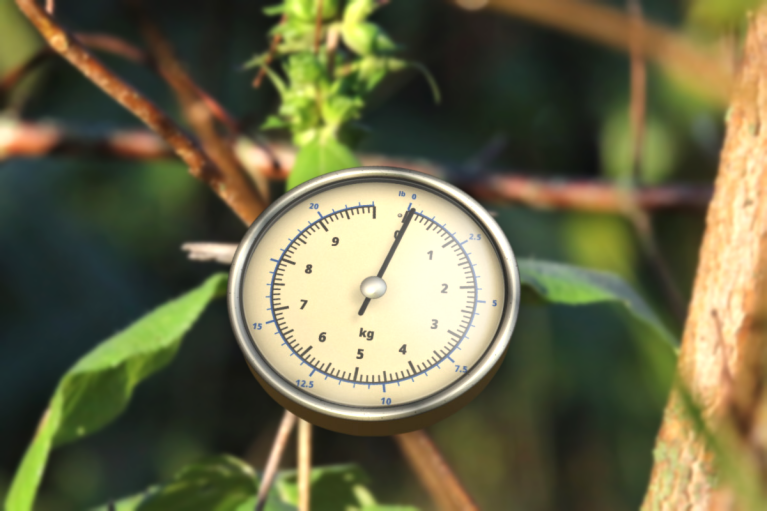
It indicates 0.1; kg
